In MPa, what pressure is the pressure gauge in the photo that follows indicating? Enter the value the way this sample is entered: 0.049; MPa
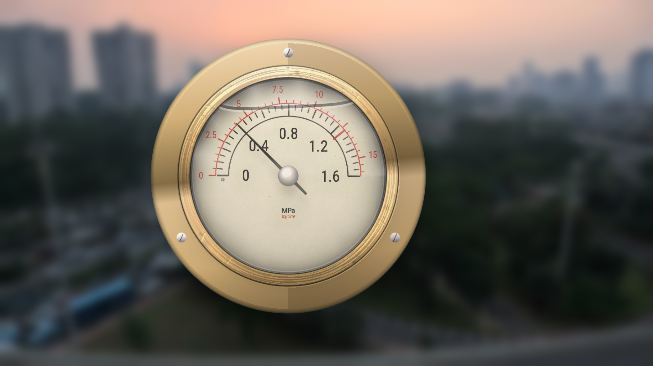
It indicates 0.4; MPa
